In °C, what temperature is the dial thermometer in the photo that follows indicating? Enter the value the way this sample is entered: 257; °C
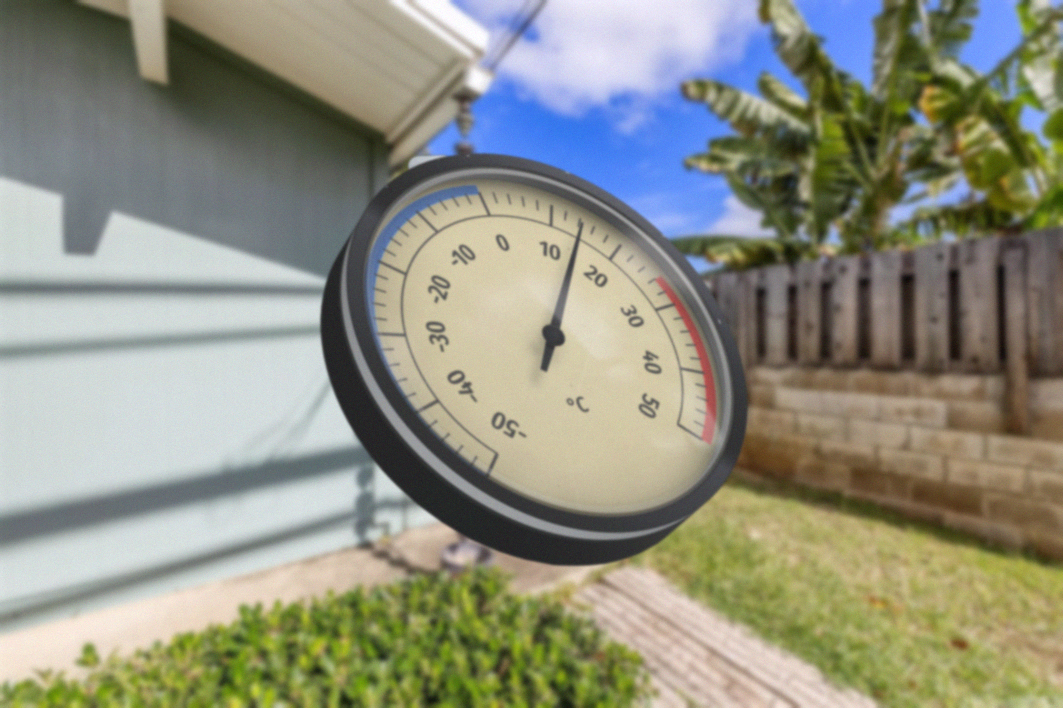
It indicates 14; °C
